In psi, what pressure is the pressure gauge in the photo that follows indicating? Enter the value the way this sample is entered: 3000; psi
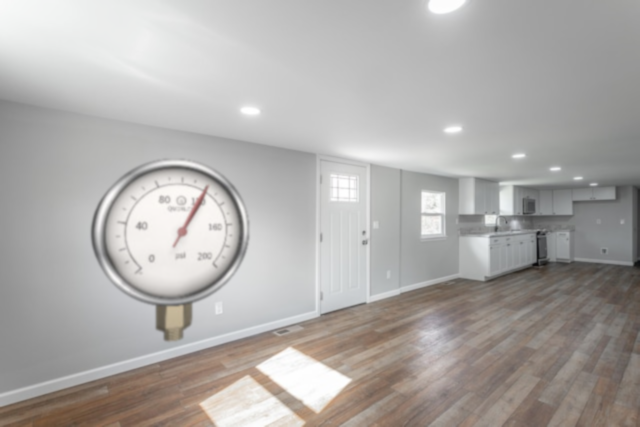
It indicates 120; psi
